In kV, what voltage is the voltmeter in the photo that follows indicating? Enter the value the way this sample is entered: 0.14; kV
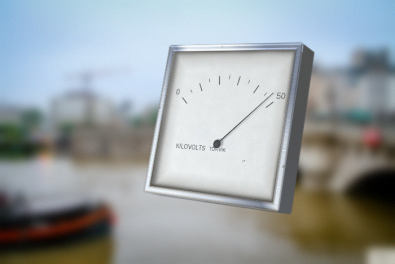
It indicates 47.5; kV
